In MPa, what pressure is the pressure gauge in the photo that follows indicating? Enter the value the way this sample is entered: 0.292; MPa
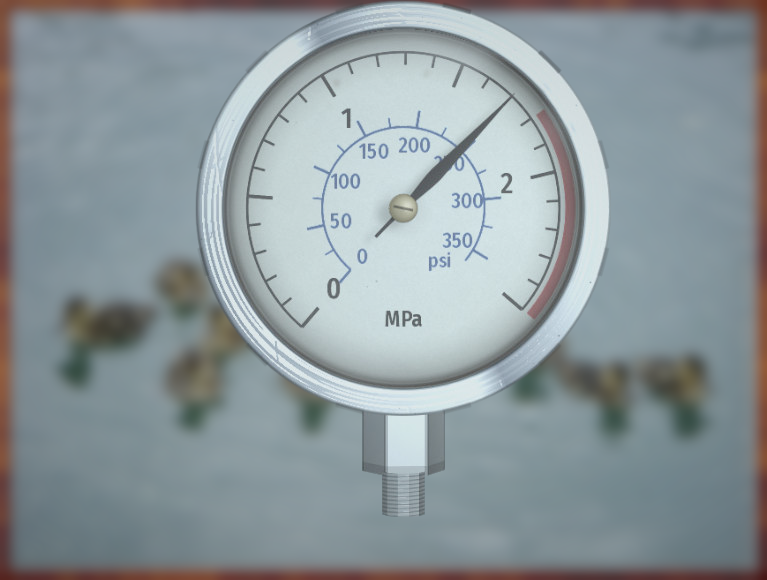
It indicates 1.7; MPa
